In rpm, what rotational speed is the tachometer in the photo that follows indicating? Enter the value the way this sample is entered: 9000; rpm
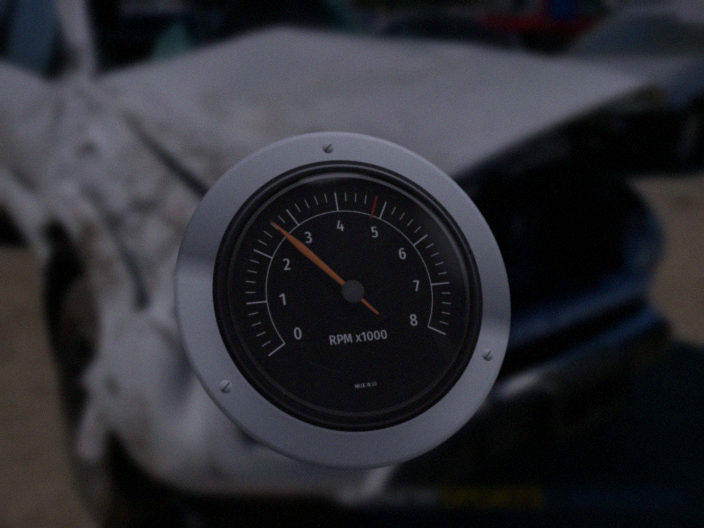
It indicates 2600; rpm
